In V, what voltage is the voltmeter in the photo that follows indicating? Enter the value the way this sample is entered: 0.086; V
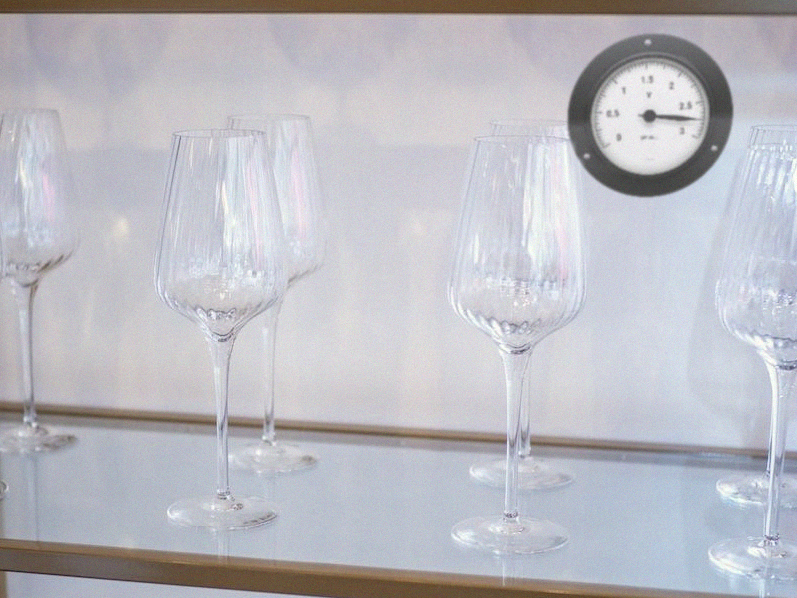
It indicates 2.75; V
